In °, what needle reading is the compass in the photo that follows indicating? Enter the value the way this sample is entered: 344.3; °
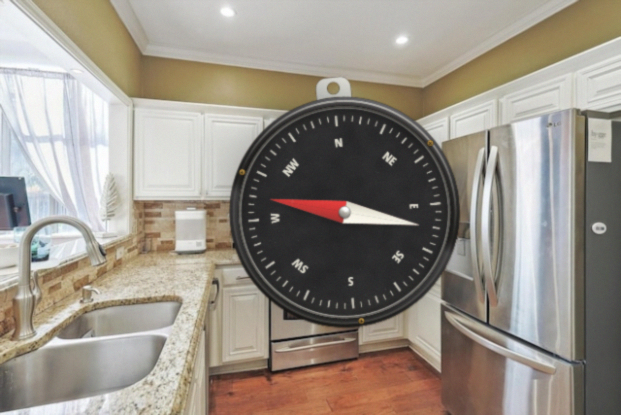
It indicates 285; °
